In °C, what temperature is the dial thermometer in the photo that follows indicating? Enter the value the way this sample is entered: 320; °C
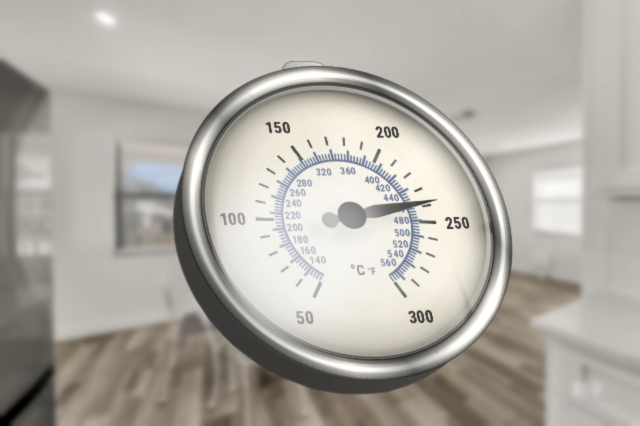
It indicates 240; °C
